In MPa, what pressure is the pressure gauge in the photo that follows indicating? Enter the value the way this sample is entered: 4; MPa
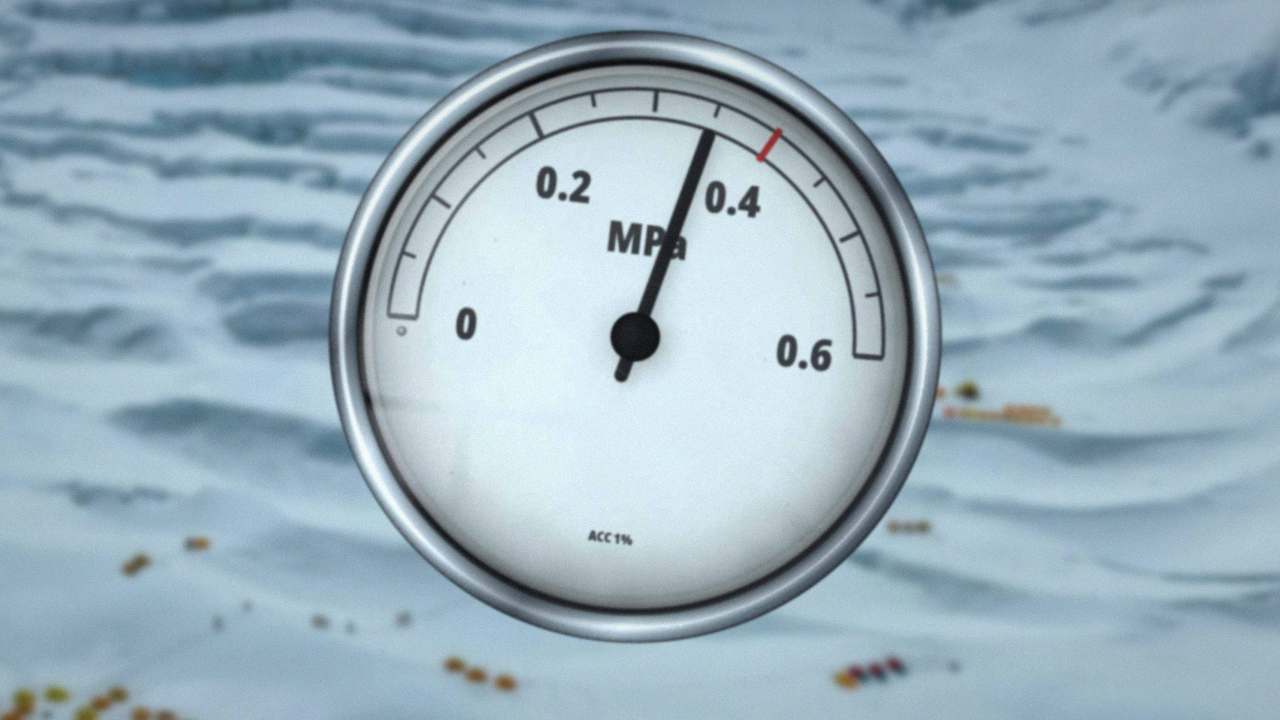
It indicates 0.35; MPa
